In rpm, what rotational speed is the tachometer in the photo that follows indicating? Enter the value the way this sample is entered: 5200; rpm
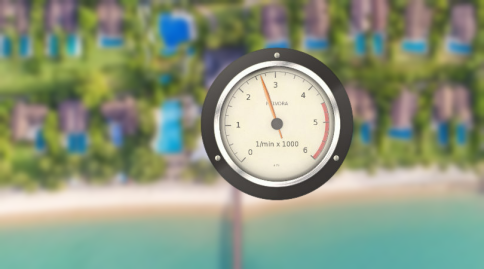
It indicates 2625; rpm
